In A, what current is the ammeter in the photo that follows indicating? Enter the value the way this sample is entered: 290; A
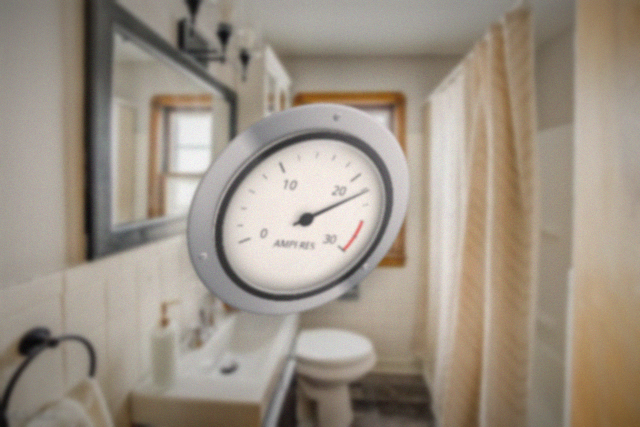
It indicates 22; A
